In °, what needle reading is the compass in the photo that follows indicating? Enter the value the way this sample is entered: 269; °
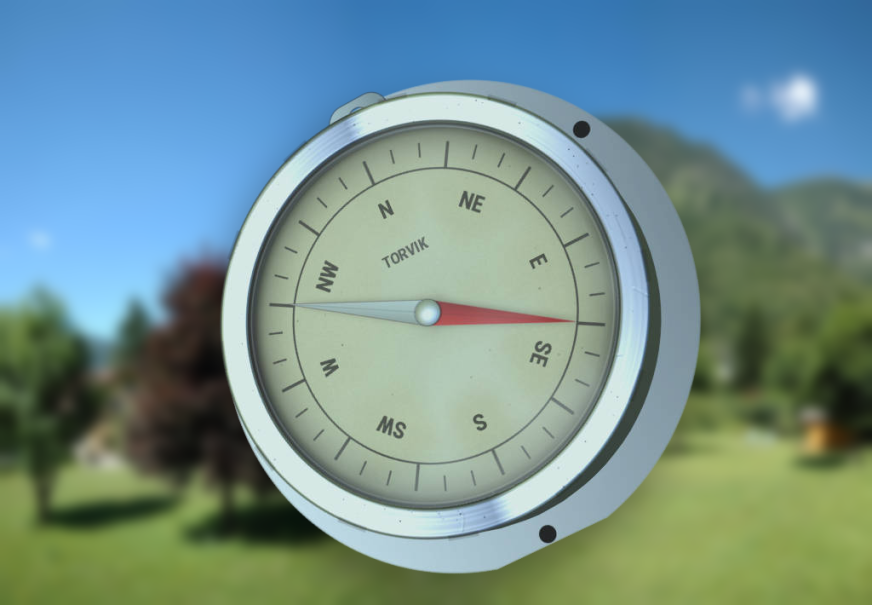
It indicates 120; °
